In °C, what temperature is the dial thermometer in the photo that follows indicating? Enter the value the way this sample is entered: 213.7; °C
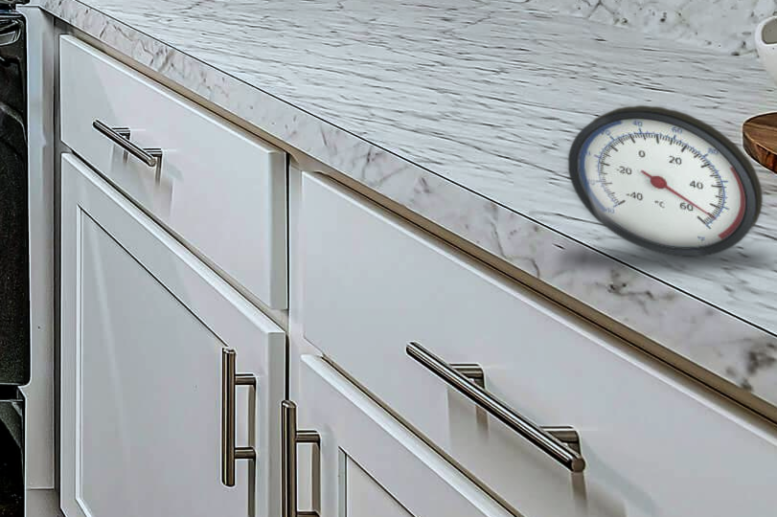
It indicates 55; °C
